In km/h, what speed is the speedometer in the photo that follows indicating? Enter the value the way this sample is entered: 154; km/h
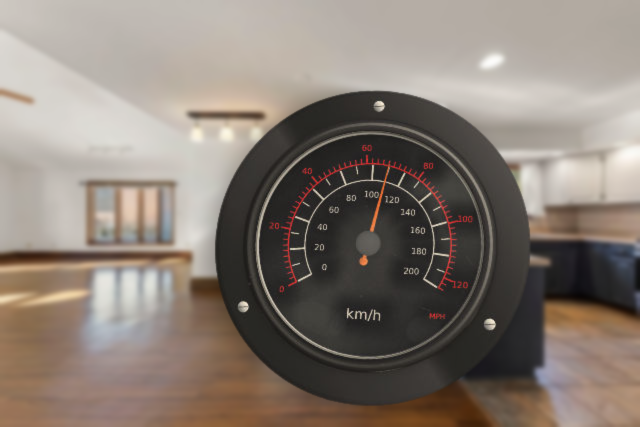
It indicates 110; km/h
